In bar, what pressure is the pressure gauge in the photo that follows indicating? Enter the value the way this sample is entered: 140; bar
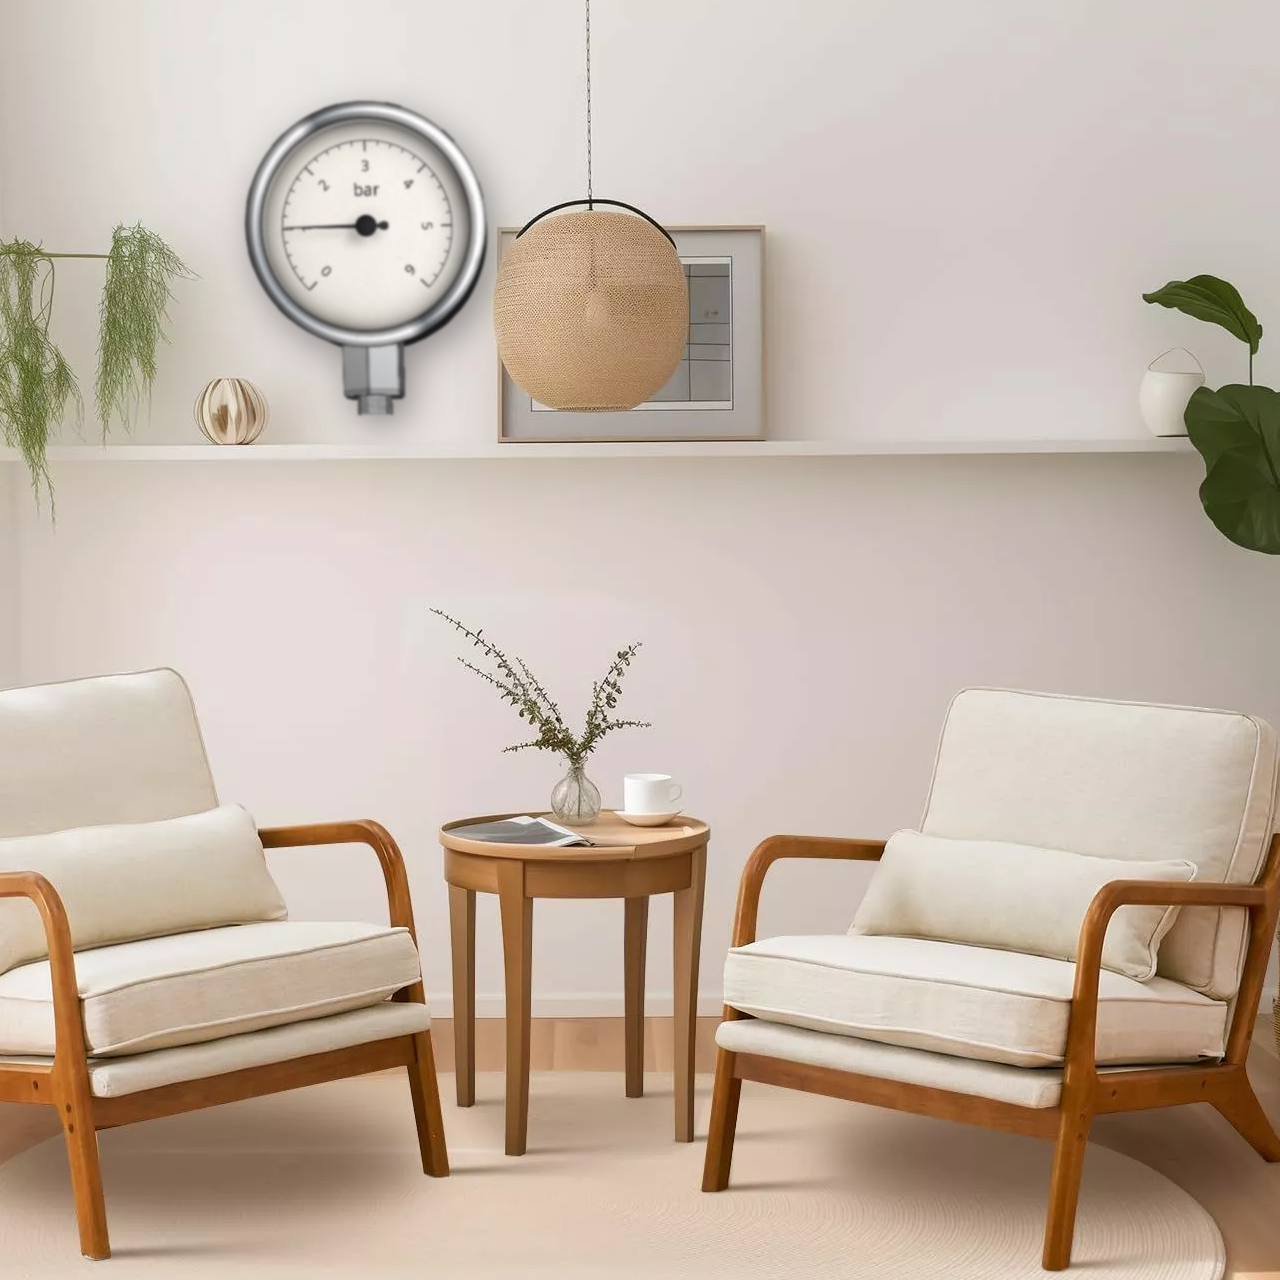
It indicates 1; bar
